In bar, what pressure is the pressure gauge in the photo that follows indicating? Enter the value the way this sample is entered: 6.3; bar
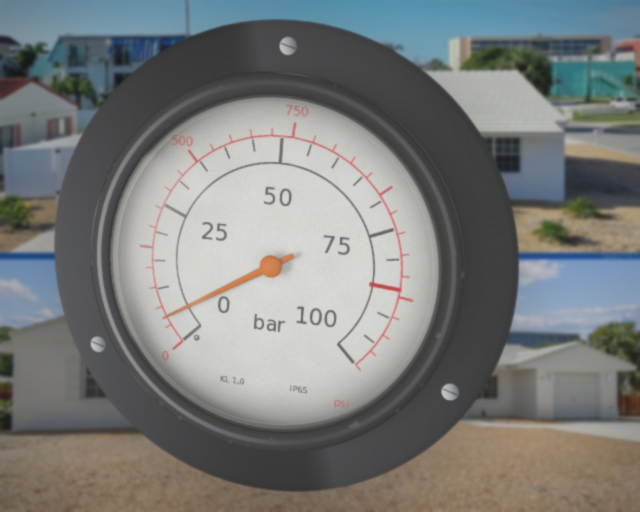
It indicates 5; bar
